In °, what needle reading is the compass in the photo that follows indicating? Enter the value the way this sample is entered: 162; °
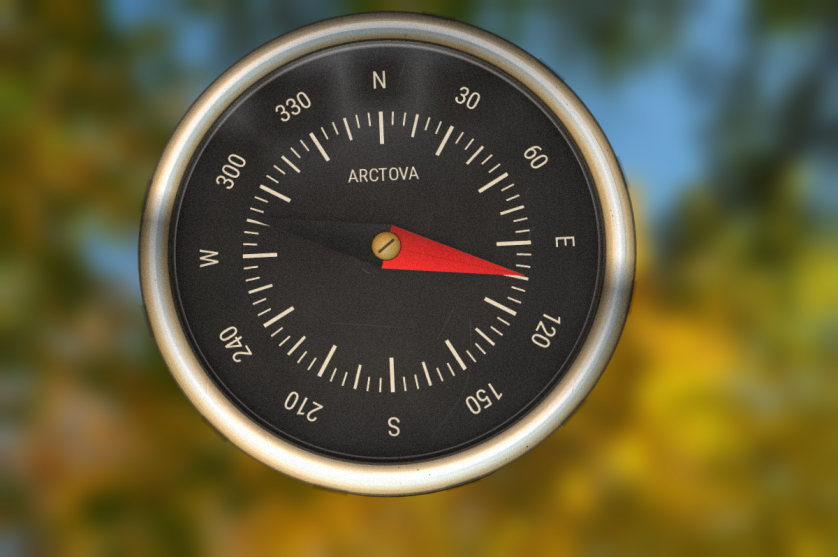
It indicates 105; °
